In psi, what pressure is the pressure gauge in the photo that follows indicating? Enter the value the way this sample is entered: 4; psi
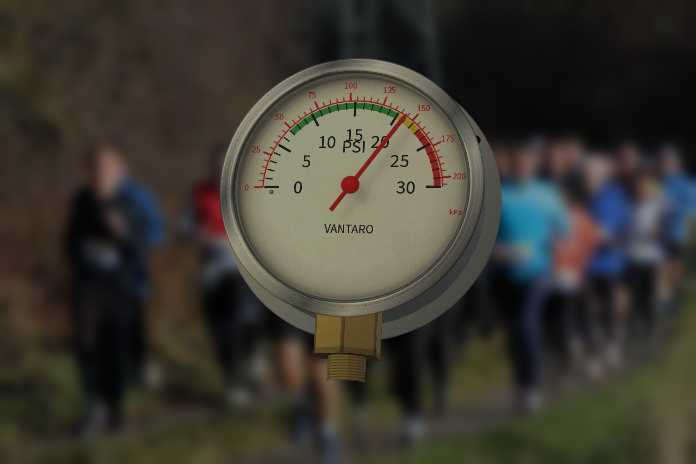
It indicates 21; psi
